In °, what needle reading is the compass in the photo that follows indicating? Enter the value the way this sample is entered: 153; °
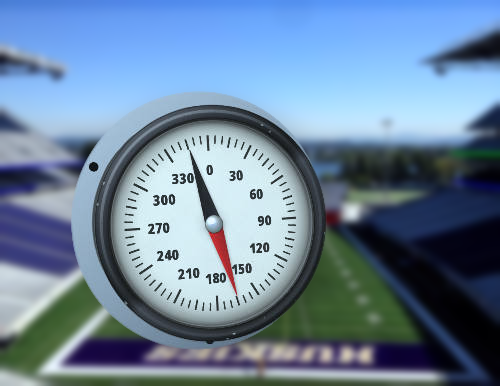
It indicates 165; °
